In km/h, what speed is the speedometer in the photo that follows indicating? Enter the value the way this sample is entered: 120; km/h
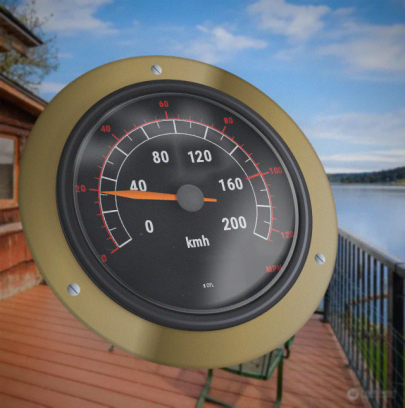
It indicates 30; km/h
